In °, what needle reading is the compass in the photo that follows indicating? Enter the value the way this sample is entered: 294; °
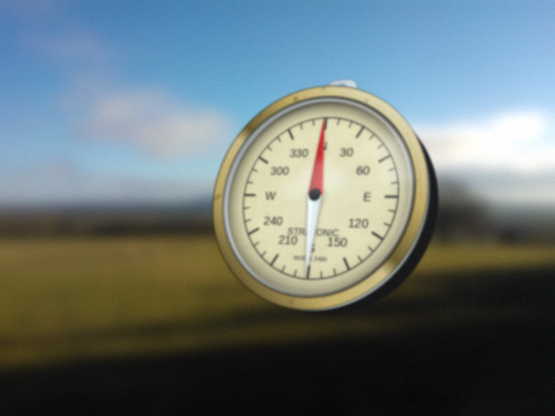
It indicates 0; °
